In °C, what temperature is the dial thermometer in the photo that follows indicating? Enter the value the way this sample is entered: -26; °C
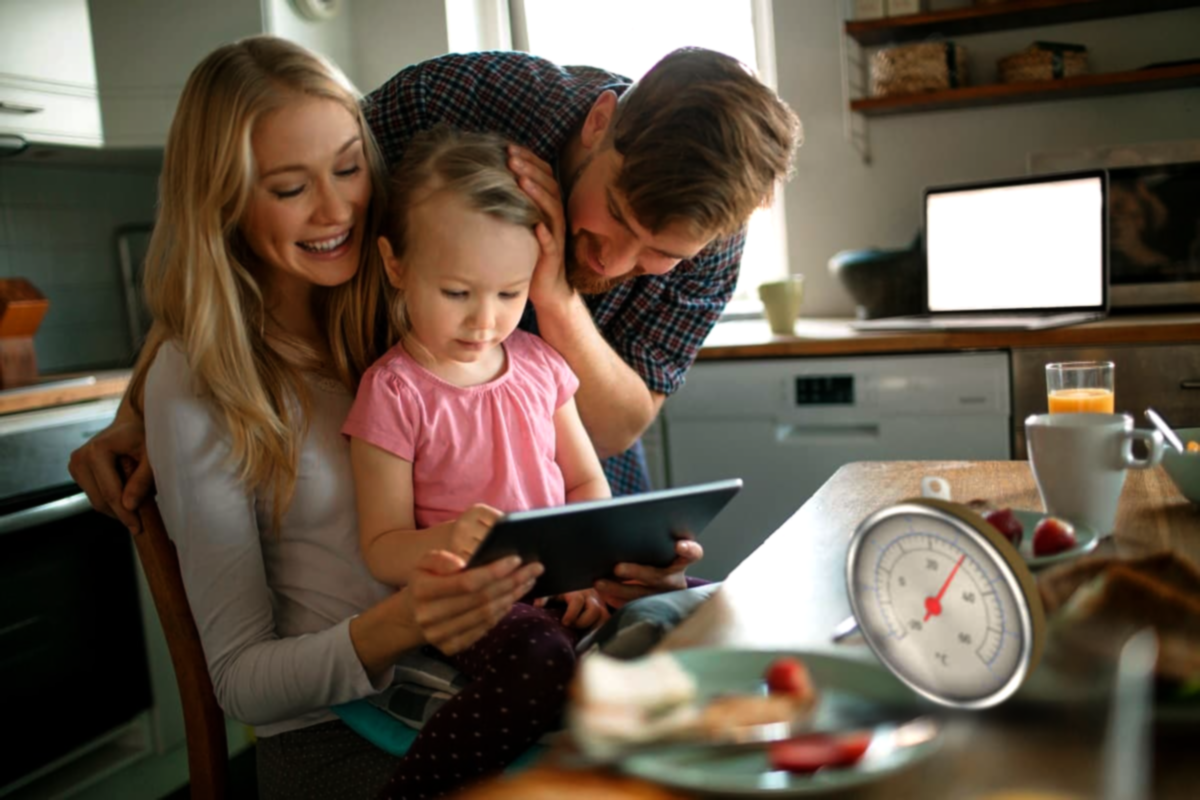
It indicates 30; °C
